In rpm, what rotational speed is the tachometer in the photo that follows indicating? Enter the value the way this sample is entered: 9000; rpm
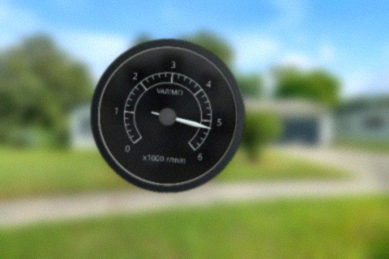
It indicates 5200; rpm
